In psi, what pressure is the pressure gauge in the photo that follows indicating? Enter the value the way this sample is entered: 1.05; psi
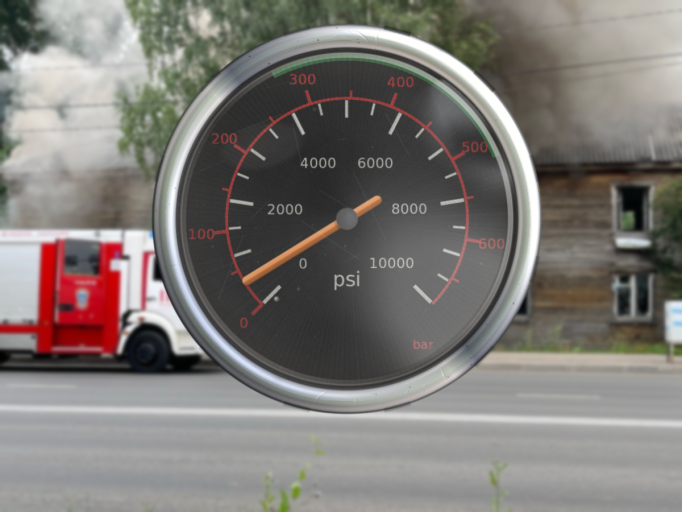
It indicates 500; psi
